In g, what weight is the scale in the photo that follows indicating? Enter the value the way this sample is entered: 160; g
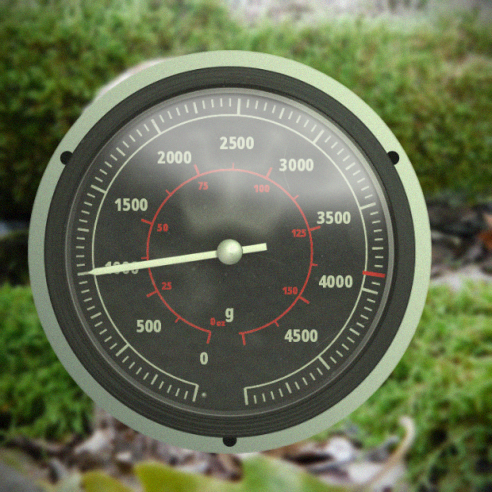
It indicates 1000; g
